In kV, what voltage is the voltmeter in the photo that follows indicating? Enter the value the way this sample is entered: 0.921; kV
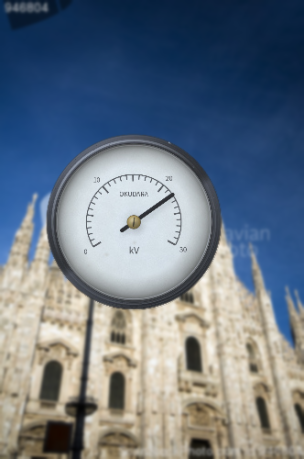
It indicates 22; kV
